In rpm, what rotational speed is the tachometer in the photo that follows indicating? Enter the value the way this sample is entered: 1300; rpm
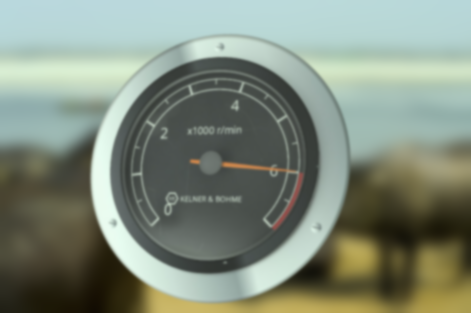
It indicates 6000; rpm
